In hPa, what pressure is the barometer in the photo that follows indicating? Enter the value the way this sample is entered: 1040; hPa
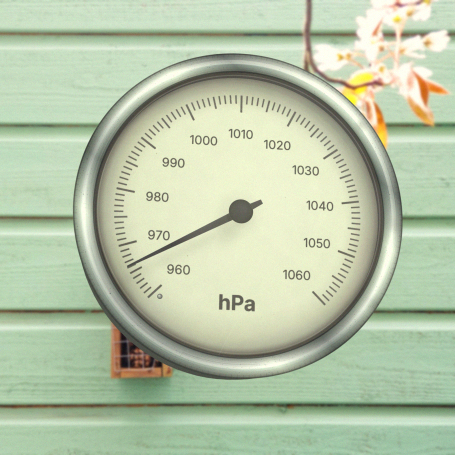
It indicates 966; hPa
